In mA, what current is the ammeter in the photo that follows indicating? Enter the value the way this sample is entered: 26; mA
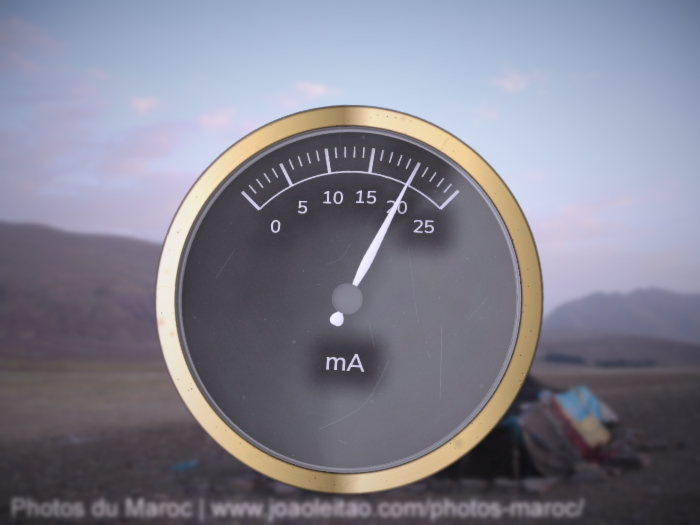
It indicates 20; mA
